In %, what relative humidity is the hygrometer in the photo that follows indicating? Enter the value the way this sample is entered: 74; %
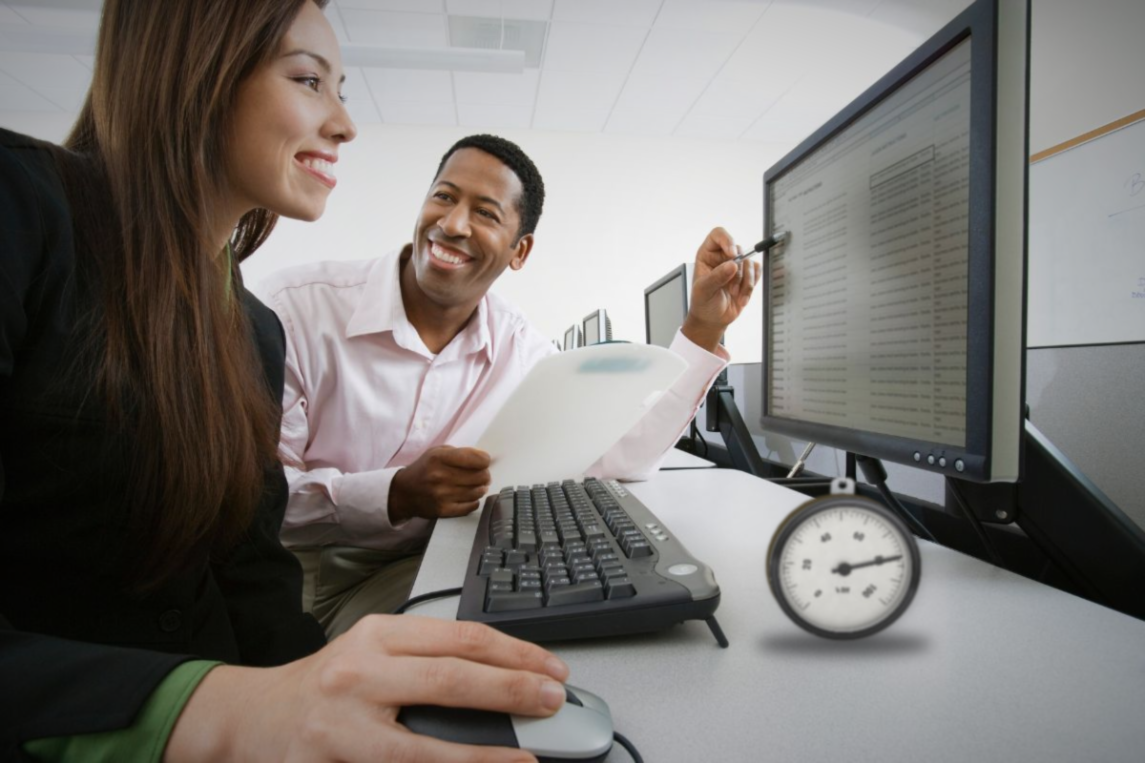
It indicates 80; %
